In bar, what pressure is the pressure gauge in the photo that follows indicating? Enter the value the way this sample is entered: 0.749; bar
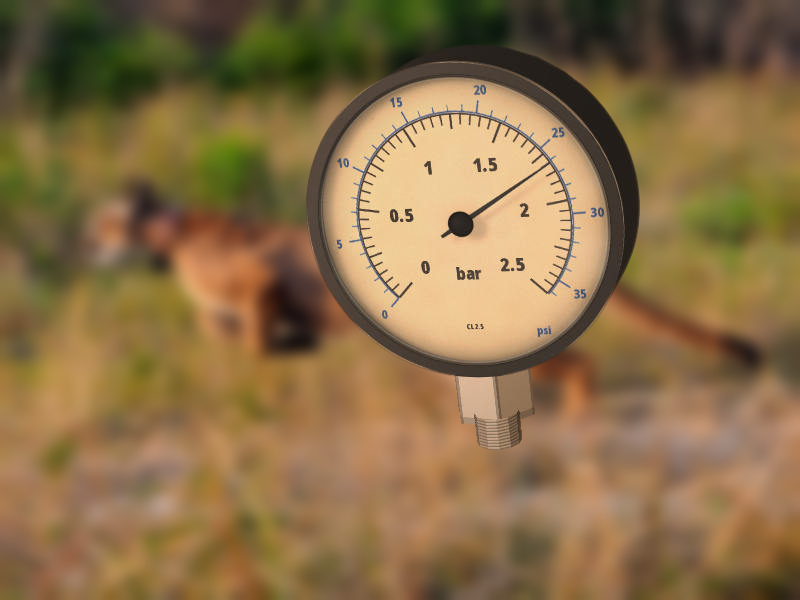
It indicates 1.8; bar
